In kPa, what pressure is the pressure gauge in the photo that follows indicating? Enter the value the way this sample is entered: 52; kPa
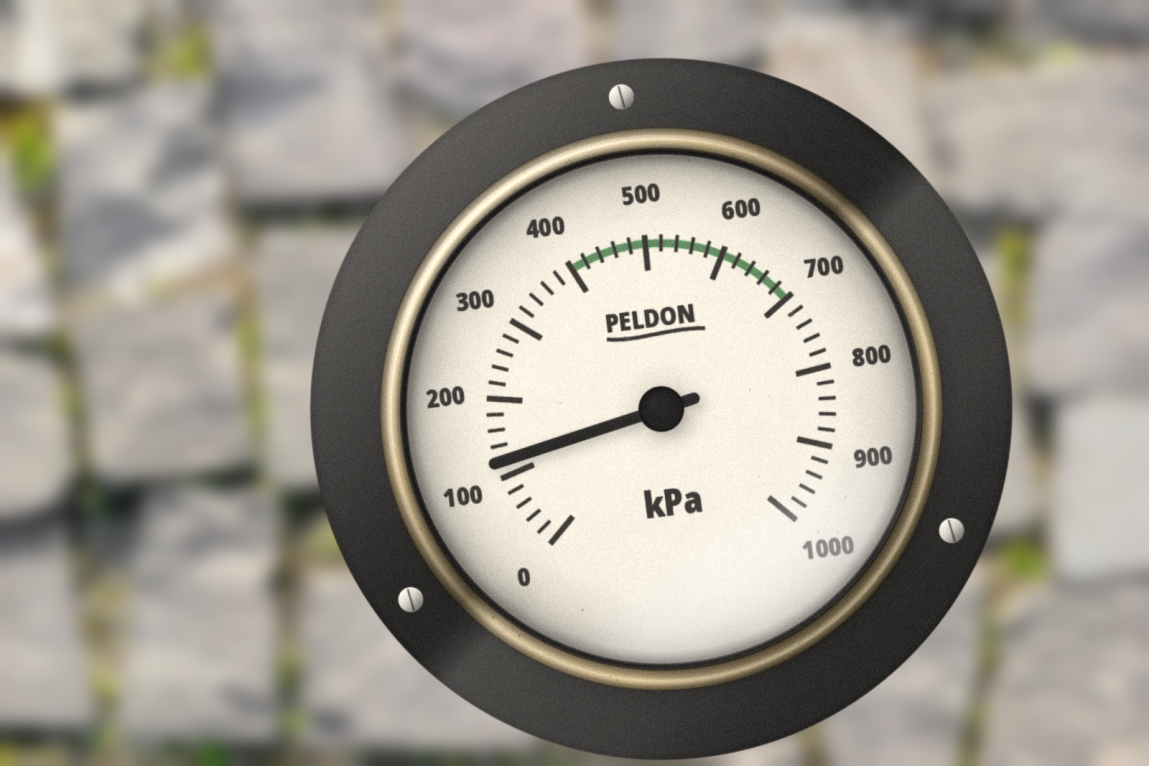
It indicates 120; kPa
